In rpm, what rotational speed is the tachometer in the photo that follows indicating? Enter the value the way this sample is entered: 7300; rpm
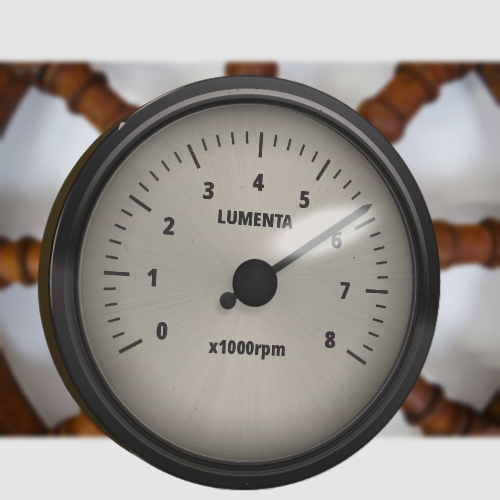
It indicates 5800; rpm
